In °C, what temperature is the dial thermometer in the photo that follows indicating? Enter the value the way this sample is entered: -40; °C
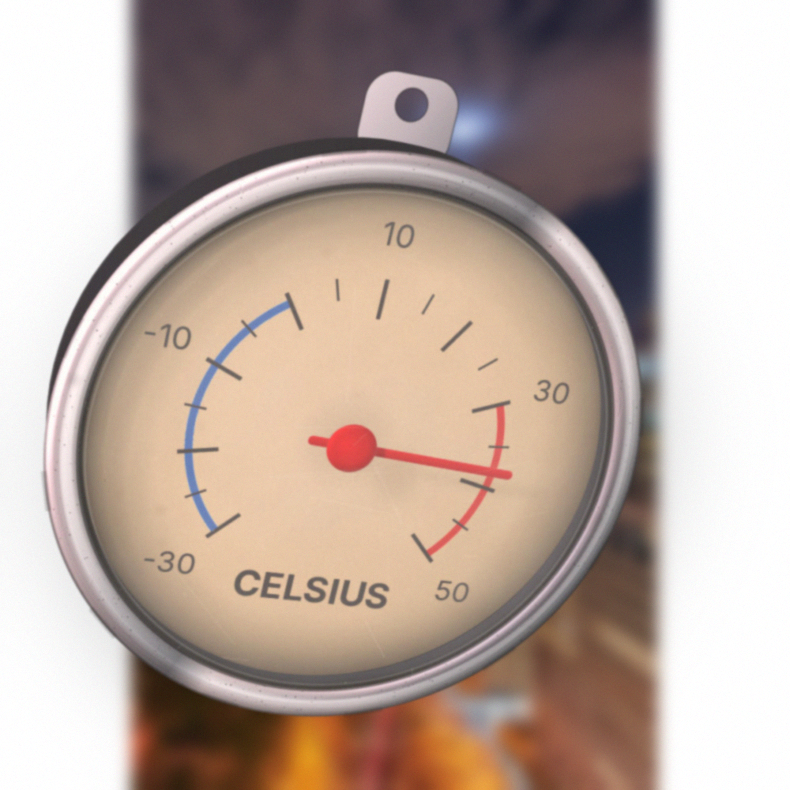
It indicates 37.5; °C
